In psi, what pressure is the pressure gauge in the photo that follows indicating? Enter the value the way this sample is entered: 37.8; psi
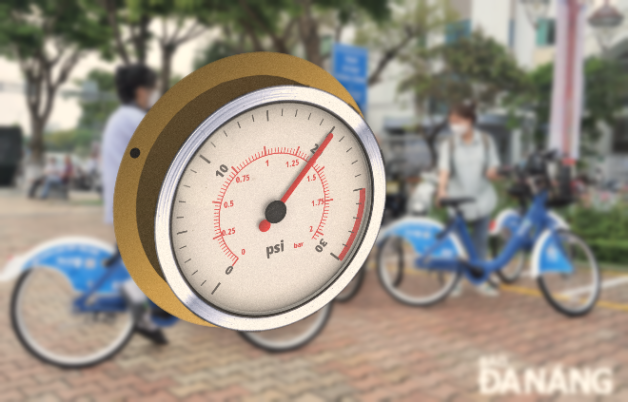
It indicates 20; psi
